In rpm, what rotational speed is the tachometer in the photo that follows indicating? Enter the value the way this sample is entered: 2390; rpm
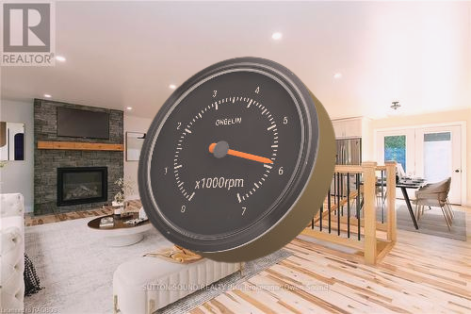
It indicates 5900; rpm
